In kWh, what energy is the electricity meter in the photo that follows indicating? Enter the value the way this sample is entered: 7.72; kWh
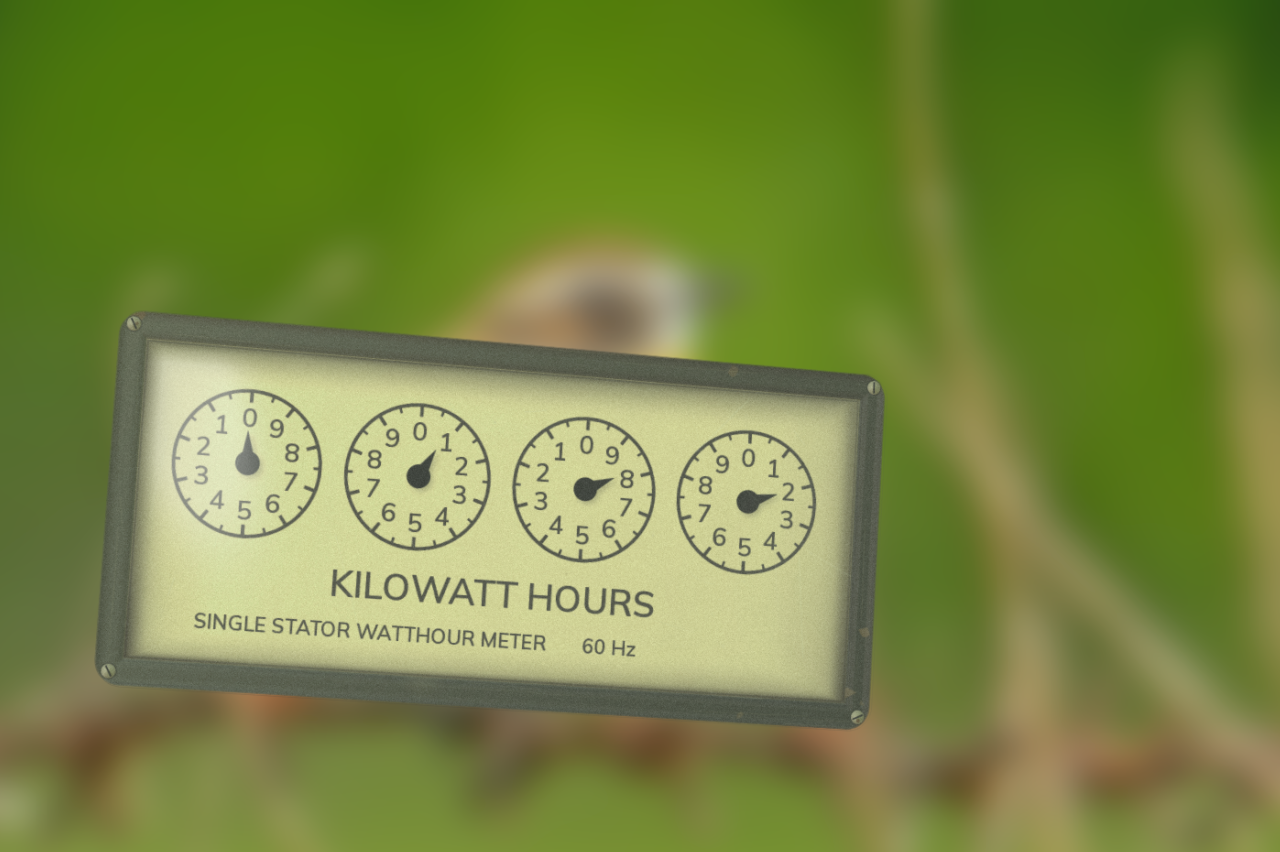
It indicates 82; kWh
